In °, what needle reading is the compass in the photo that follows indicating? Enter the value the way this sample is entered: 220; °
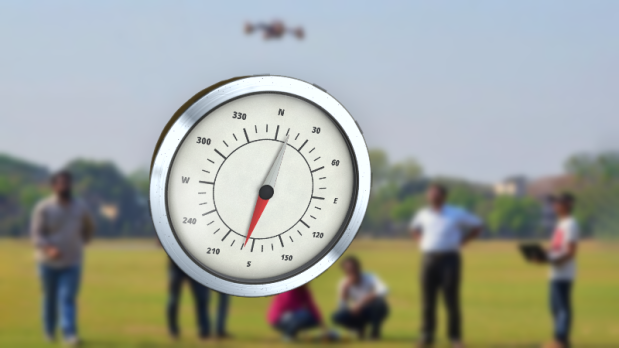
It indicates 190; °
